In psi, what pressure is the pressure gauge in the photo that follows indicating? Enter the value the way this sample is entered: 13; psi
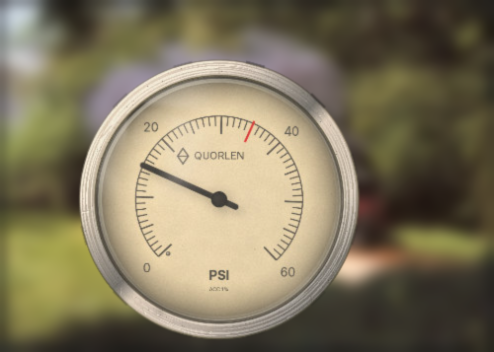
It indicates 15; psi
